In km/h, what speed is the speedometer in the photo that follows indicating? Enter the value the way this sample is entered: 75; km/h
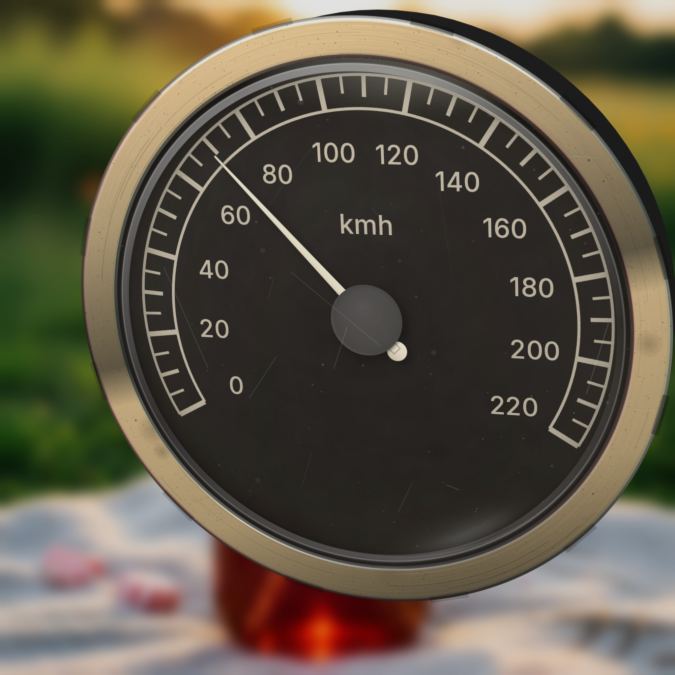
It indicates 70; km/h
